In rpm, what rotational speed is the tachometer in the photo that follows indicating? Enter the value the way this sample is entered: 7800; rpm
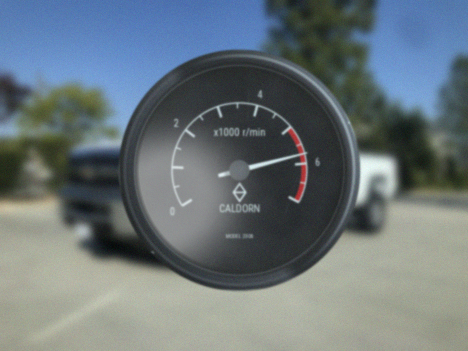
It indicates 5750; rpm
